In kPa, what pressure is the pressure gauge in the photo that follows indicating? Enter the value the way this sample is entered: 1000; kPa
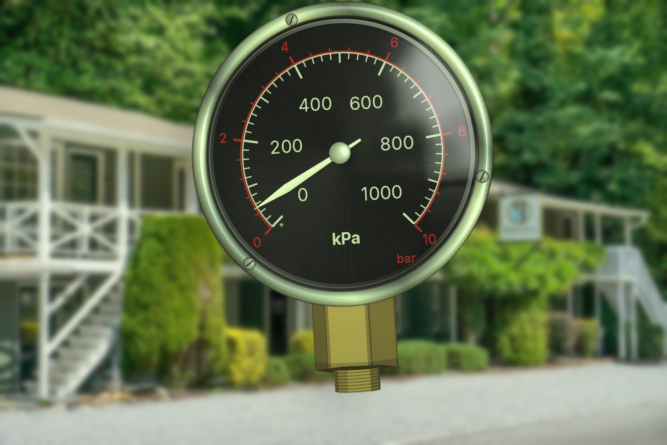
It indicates 50; kPa
